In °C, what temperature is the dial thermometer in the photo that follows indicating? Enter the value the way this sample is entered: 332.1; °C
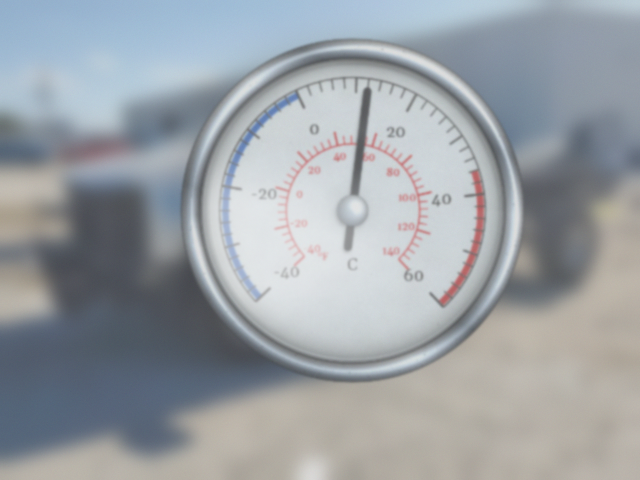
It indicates 12; °C
